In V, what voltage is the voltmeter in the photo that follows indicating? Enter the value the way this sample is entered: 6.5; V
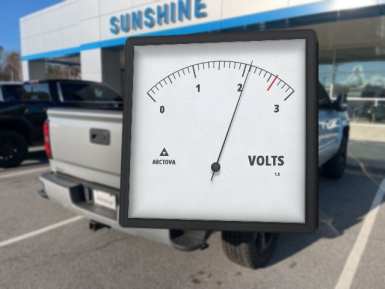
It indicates 2.1; V
